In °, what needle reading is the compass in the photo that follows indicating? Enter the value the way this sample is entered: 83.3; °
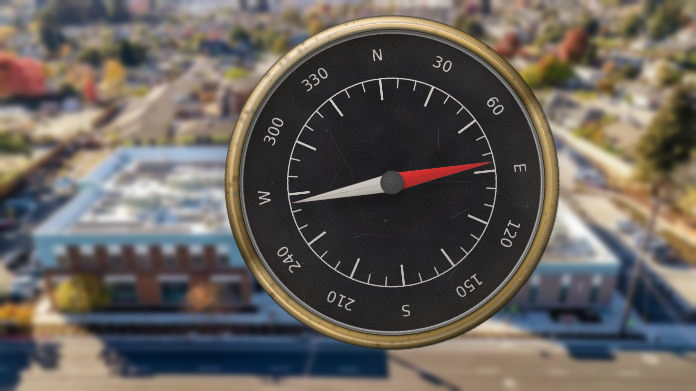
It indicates 85; °
